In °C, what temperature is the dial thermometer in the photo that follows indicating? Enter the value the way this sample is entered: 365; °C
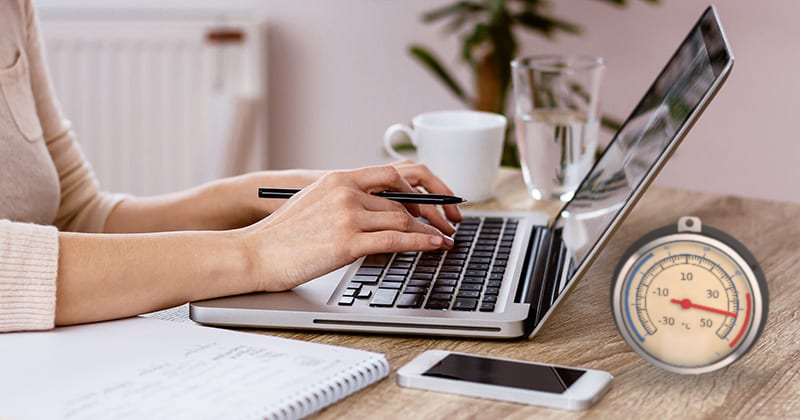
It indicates 40; °C
